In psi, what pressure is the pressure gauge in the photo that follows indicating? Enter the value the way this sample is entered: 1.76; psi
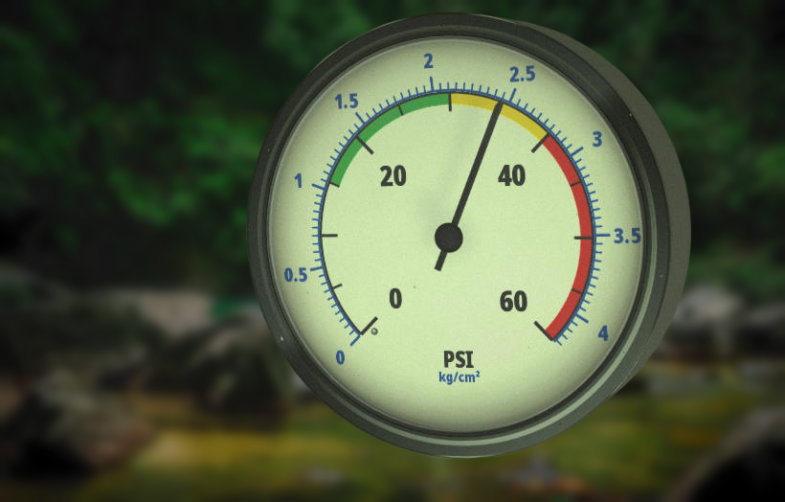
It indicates 35; psi
